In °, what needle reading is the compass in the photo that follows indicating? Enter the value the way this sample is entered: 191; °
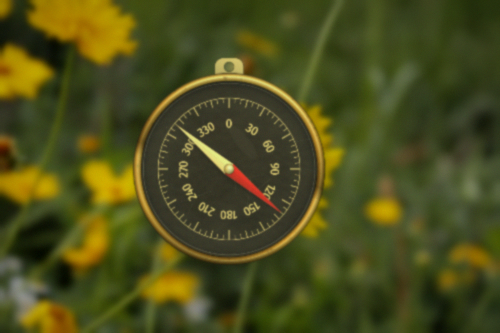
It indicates 130; °
